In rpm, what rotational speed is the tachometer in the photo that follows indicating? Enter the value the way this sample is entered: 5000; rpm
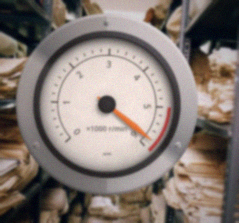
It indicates 5800; rpm
